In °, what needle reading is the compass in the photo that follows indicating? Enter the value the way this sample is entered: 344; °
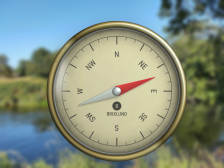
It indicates 70; °
